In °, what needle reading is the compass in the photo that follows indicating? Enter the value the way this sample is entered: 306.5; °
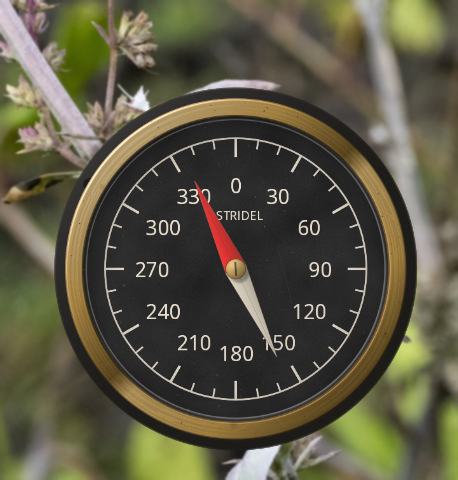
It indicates 335; °
